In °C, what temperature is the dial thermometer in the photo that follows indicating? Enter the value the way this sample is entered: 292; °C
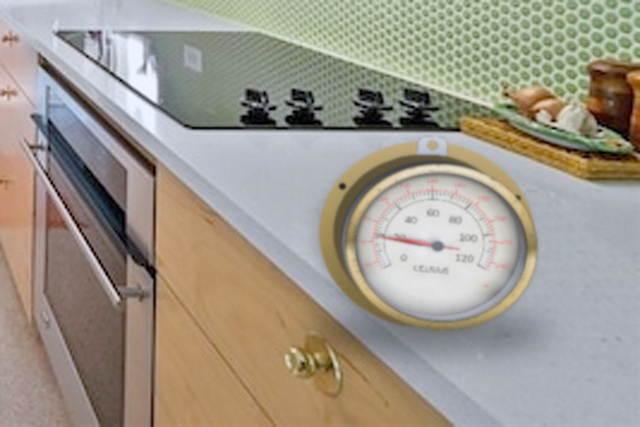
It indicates 20; °C
